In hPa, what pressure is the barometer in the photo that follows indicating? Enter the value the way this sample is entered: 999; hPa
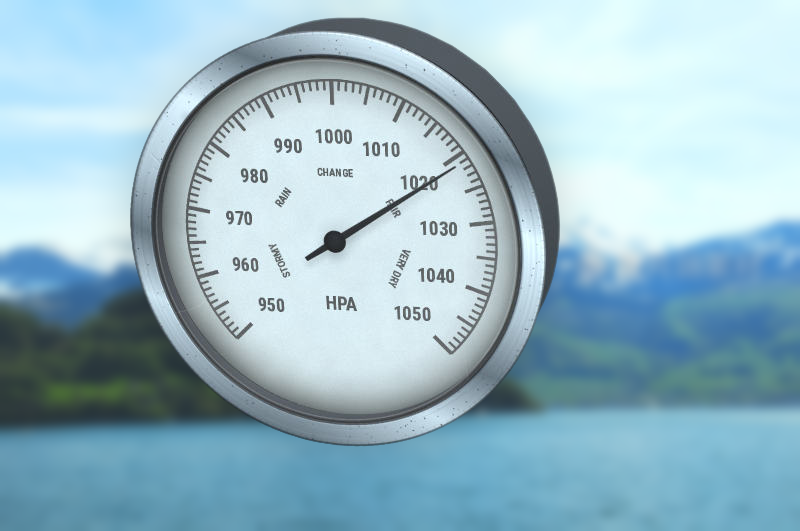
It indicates 1021; hPa
